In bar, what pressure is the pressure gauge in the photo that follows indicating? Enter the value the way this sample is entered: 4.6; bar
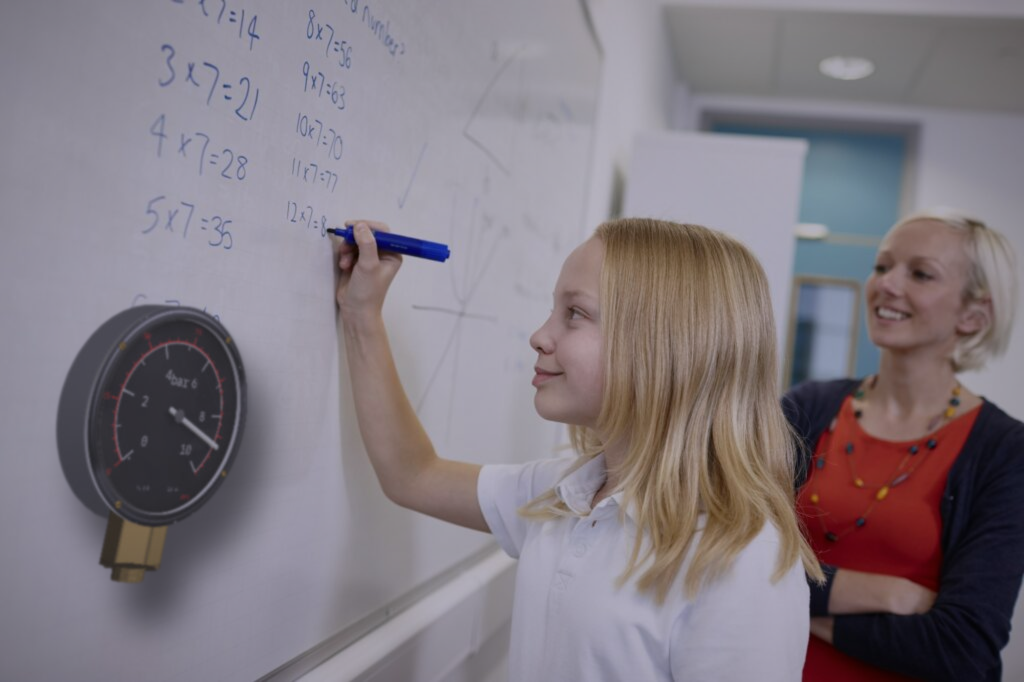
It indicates 9; bar
